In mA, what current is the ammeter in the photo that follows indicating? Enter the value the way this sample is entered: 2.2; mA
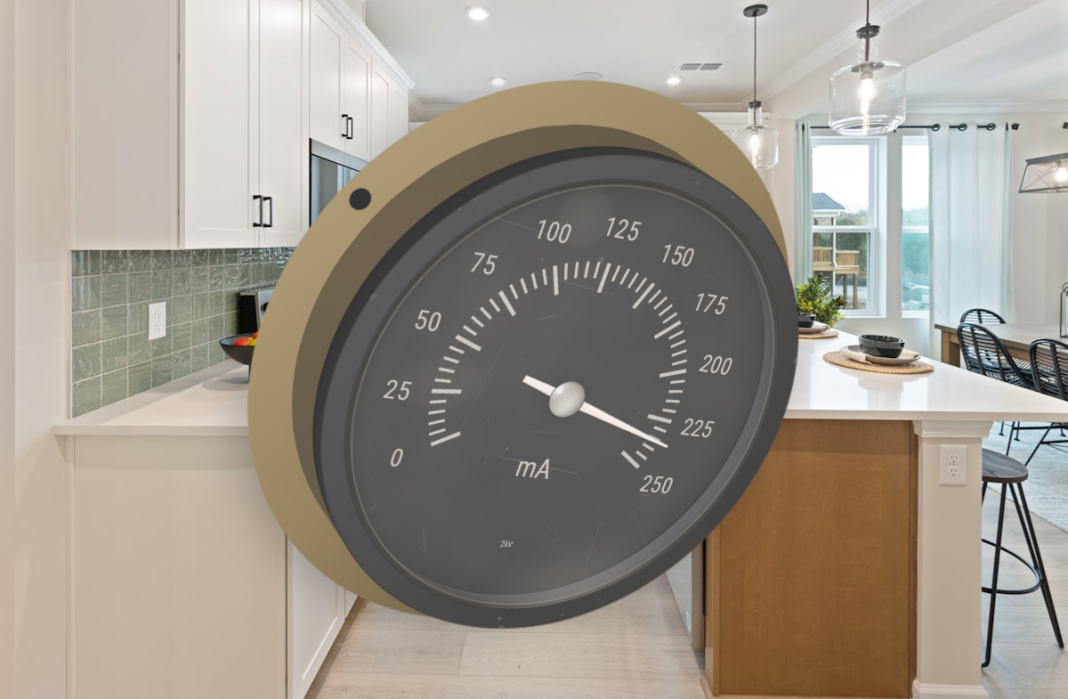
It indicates 235; mA
